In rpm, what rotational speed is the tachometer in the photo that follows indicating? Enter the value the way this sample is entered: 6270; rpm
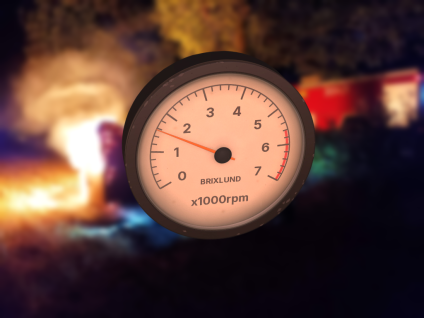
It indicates 1600; rpm
